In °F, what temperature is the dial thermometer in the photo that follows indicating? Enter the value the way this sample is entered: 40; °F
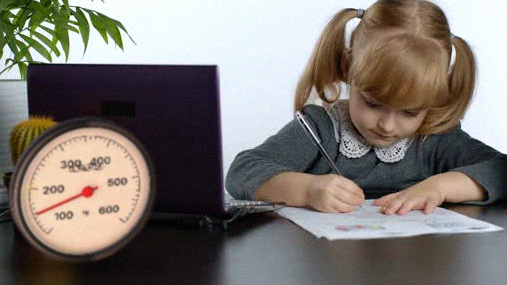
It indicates 150; °F
